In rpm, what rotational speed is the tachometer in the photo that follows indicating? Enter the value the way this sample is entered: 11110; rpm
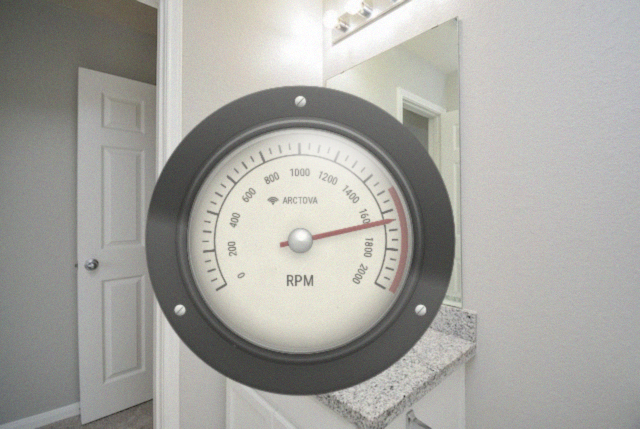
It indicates 1650; rpm
